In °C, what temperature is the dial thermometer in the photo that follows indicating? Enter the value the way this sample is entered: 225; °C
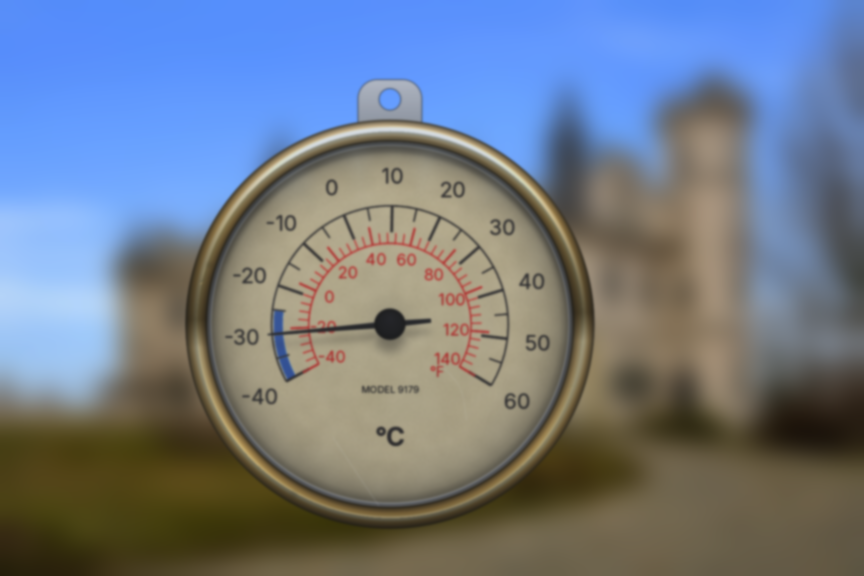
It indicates -30; °C
